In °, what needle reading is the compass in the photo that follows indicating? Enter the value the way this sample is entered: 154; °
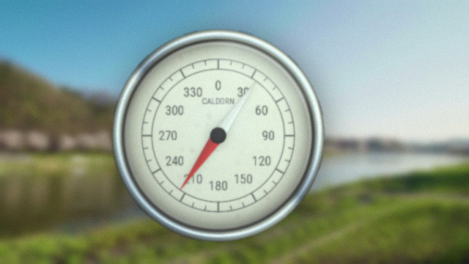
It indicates 215; °
